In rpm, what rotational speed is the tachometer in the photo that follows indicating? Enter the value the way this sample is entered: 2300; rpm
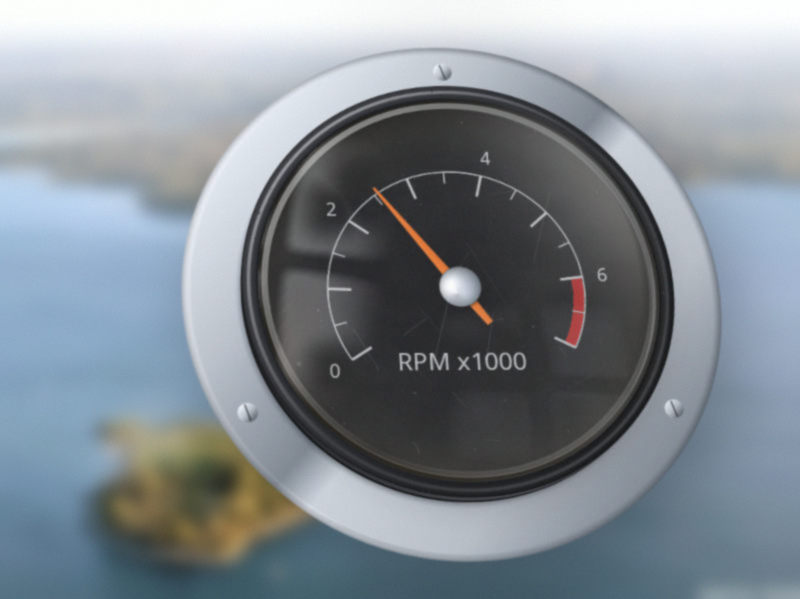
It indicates 2500; rpm
